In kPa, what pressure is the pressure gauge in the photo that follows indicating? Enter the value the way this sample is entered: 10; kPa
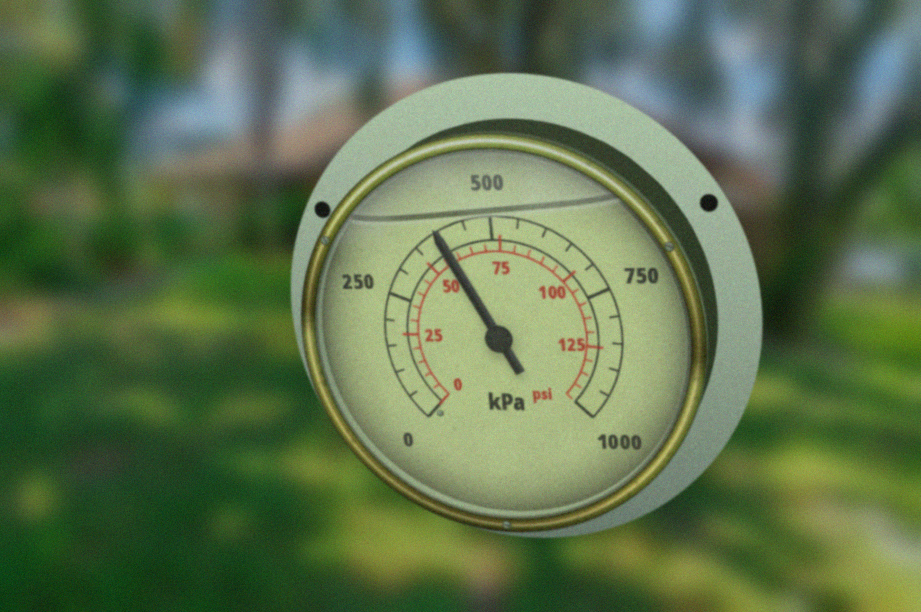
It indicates 400; kPa
